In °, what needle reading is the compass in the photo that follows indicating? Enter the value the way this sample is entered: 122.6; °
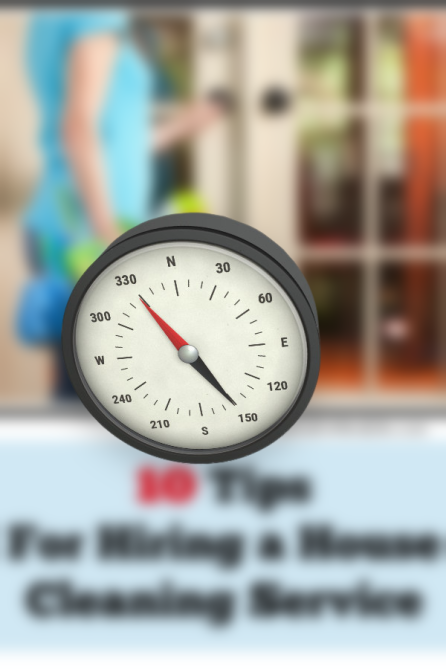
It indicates 330; °
